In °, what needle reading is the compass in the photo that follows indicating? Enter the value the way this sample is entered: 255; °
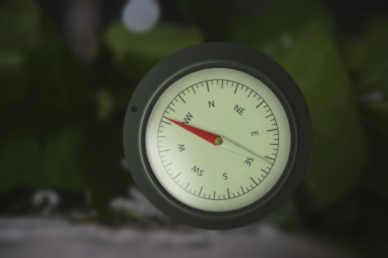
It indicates 305; °
